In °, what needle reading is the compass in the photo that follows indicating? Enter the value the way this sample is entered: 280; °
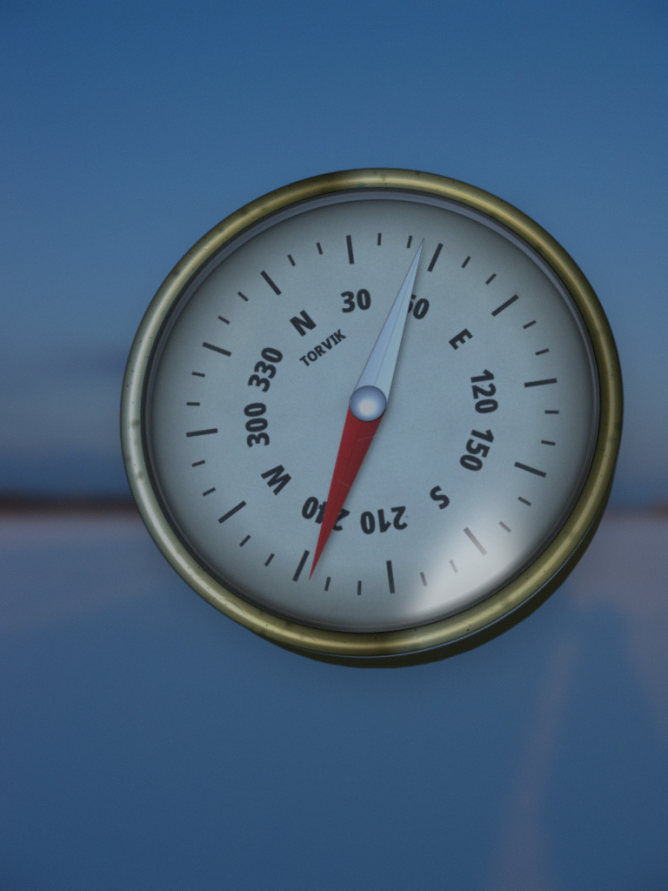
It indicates 235; °
